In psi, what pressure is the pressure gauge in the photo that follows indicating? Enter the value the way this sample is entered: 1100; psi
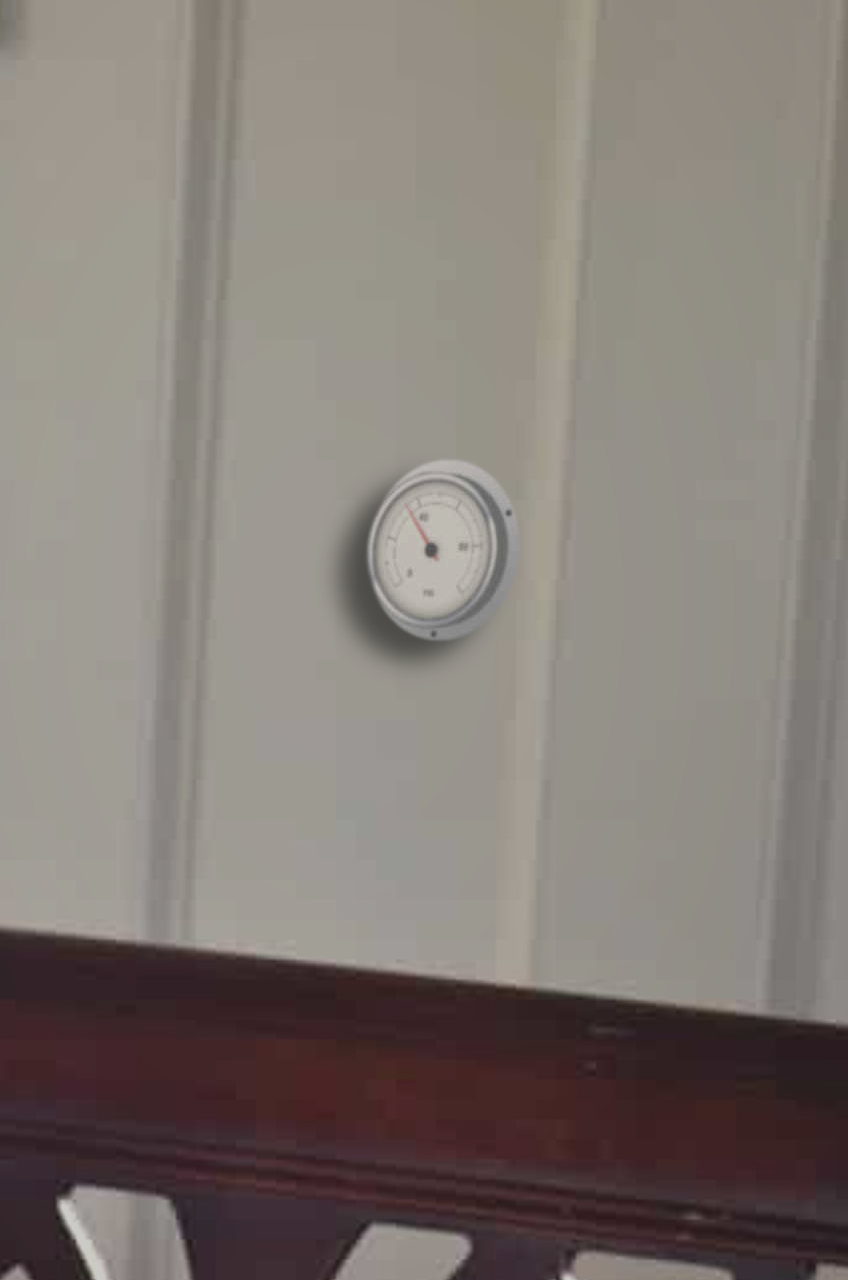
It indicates 35; psi
